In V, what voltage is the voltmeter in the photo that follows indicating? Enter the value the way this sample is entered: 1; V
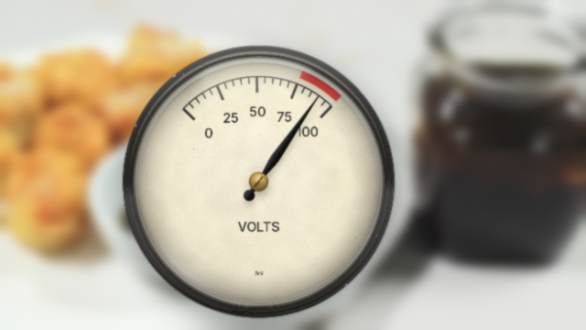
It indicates 90; V
